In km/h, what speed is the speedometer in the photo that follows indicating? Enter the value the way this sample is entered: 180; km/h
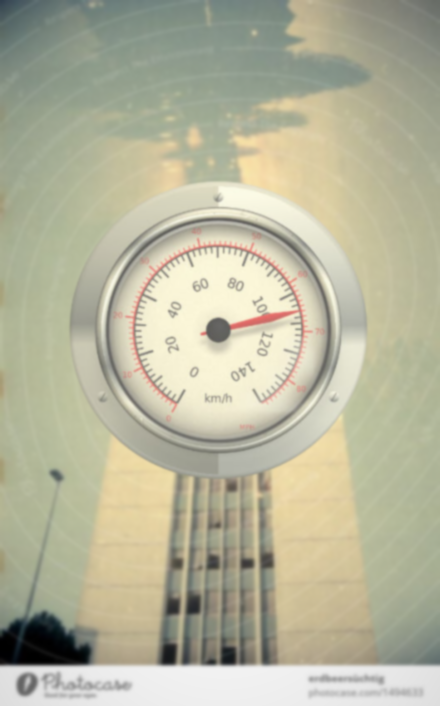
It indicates 106; km/h
